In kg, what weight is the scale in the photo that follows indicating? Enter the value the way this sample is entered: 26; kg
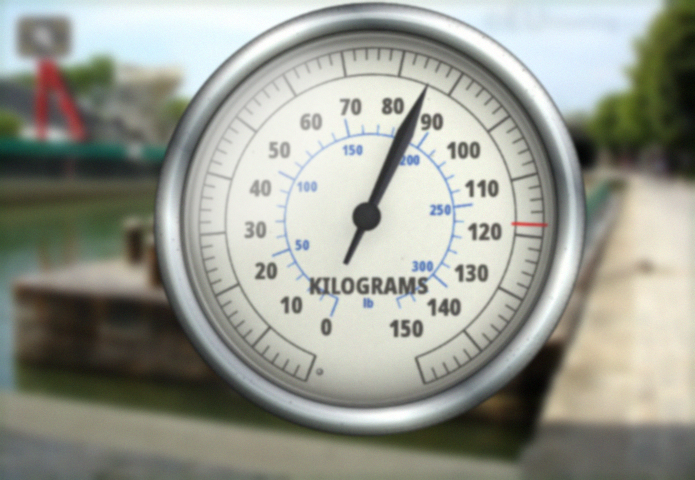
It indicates 86; kg
